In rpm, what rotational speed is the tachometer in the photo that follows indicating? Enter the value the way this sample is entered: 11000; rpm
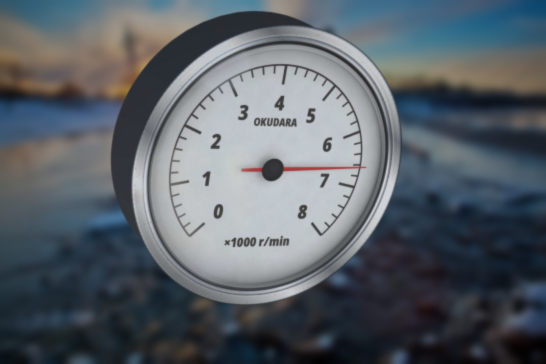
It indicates 6600; rpm
